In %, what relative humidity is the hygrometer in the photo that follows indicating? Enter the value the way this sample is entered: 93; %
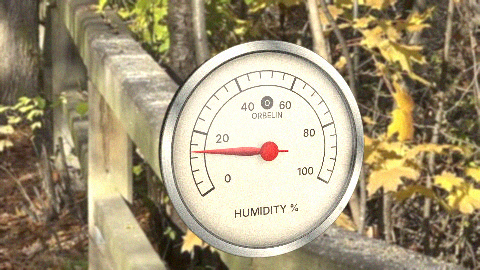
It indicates 14; %
